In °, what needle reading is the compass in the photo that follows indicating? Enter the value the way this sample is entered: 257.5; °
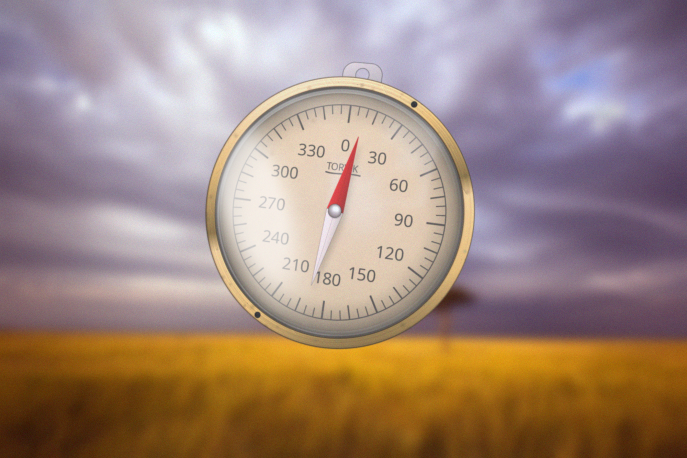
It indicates 10; °
